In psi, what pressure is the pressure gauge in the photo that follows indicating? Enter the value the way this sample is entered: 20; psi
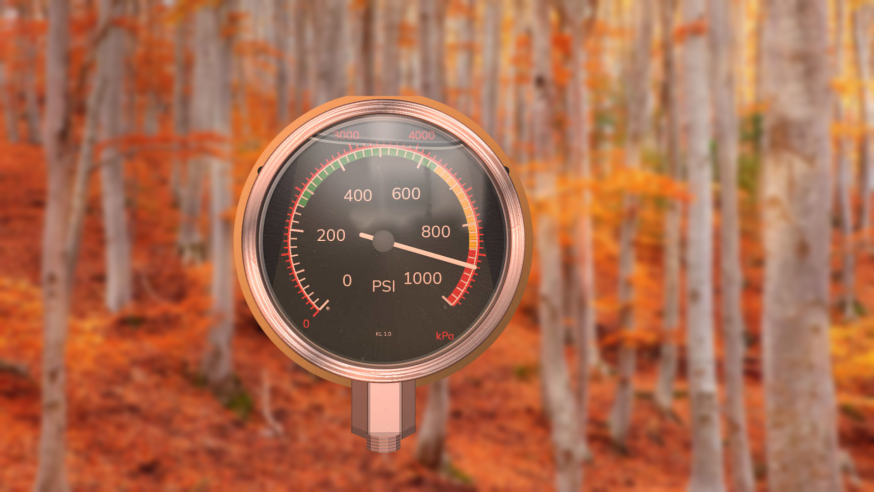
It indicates 900; psi
